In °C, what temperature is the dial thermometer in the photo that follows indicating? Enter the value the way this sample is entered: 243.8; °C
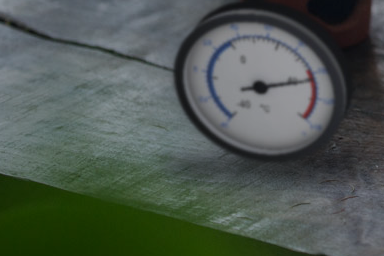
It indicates 40; °C
